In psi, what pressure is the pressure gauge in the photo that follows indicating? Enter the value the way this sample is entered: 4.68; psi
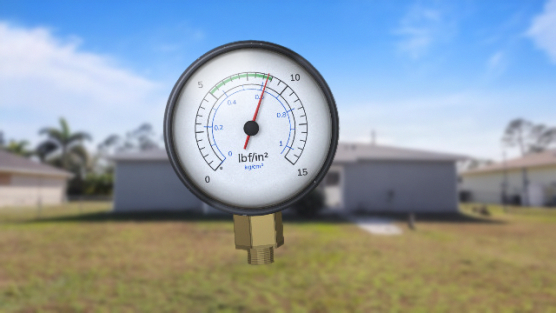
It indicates 8.75; psi
